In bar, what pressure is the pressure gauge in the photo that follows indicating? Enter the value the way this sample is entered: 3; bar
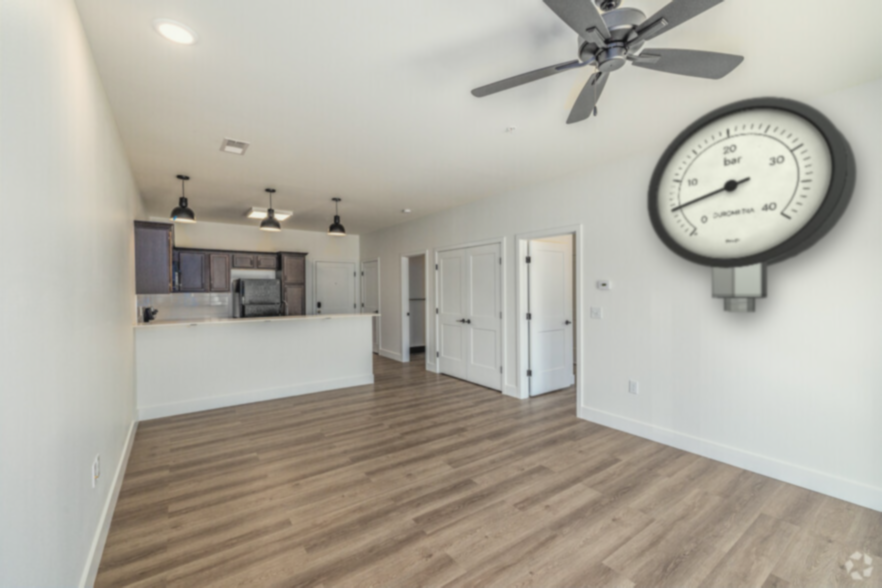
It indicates 5; bar
